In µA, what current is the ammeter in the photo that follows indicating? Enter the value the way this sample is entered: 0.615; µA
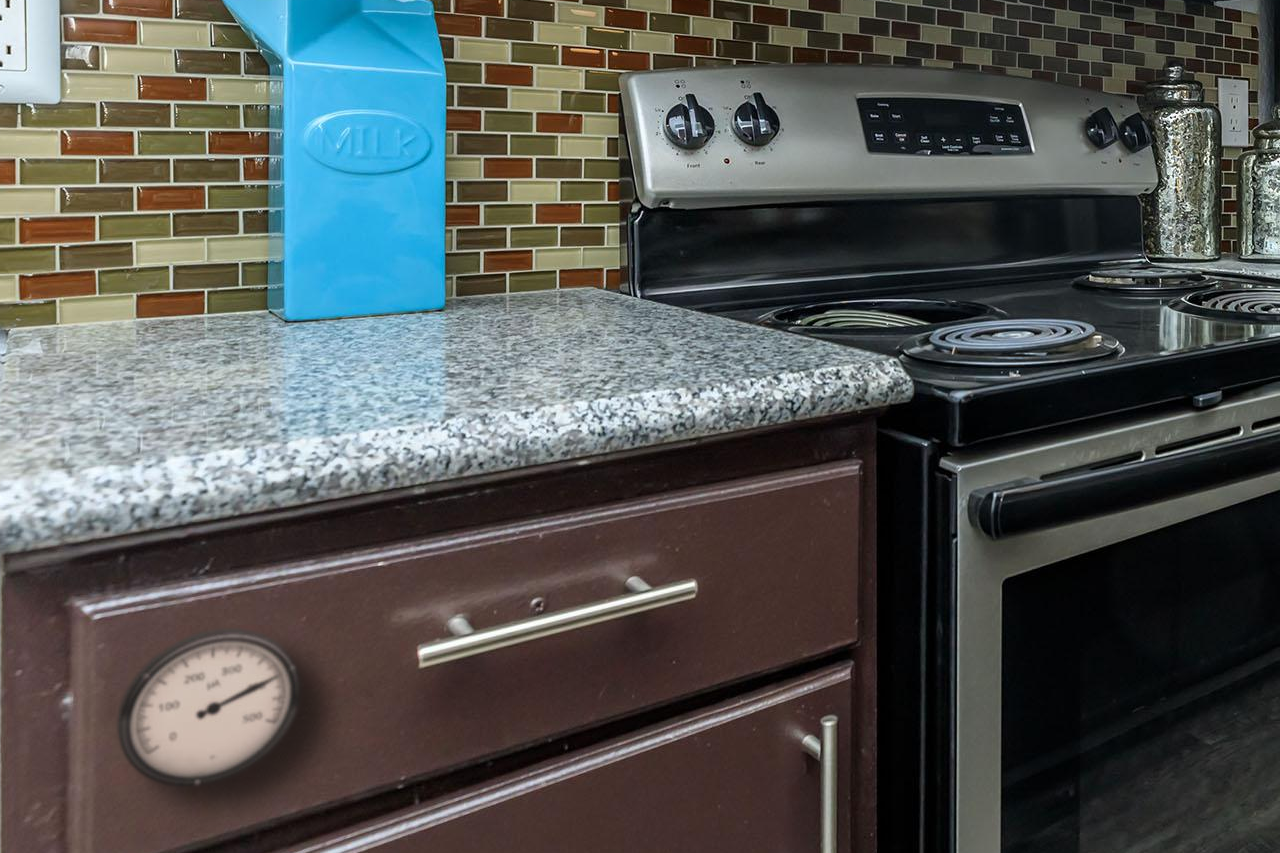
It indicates 400; µA
